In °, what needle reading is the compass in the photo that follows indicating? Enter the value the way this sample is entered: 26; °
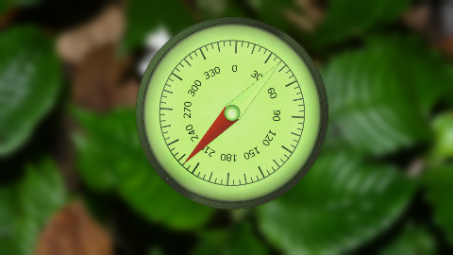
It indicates 220; °
